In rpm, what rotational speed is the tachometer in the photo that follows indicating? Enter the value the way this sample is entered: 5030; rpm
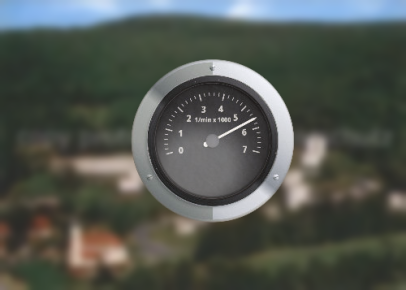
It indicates 5600; rpm
